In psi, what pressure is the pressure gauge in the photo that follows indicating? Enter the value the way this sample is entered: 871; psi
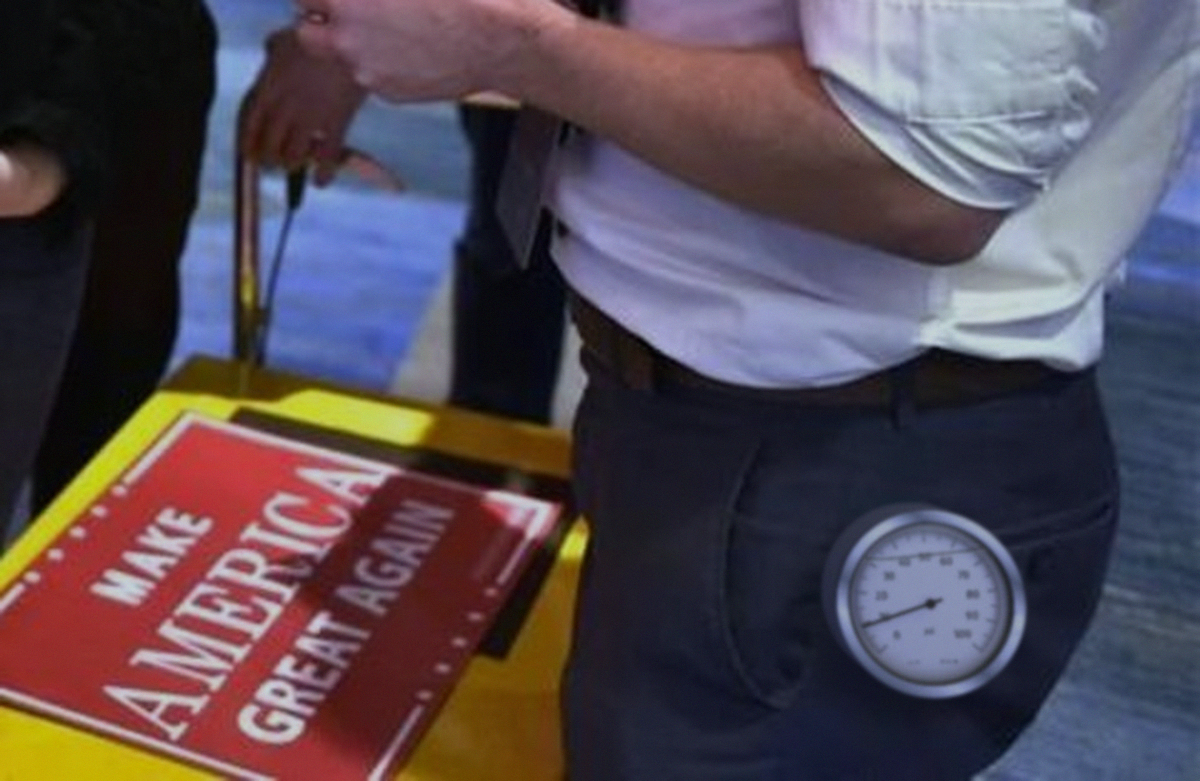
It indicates 10; psi
